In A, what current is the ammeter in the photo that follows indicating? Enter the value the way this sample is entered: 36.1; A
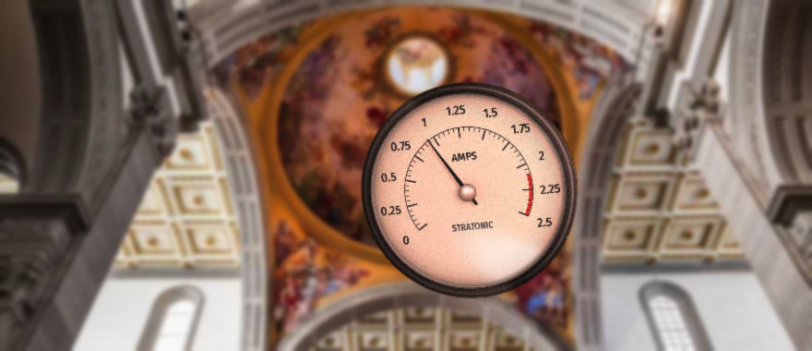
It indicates 0.95; A
